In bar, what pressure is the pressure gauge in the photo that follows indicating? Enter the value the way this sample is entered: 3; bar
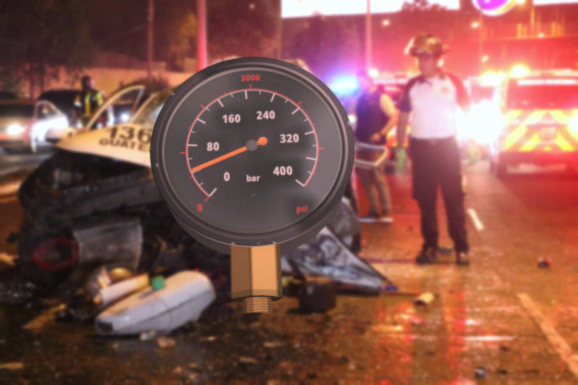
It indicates 40; bar
